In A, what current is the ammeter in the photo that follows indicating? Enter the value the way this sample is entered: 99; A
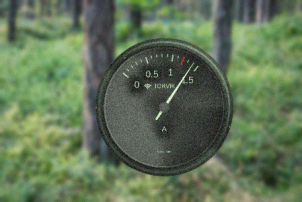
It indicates 1.4; A
